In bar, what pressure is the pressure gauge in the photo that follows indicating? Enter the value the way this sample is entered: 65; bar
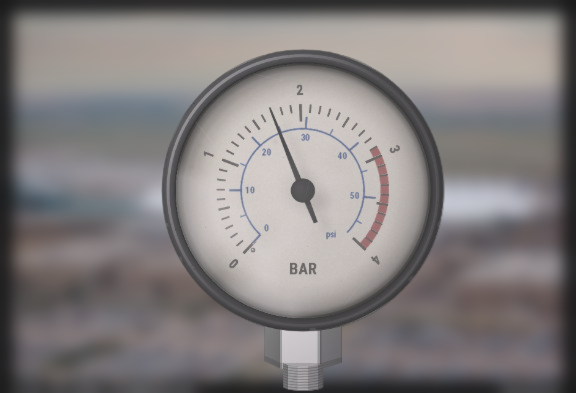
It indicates 1.7; bar
